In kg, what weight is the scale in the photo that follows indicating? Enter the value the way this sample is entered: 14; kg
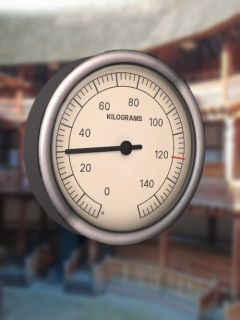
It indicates 30; kg
